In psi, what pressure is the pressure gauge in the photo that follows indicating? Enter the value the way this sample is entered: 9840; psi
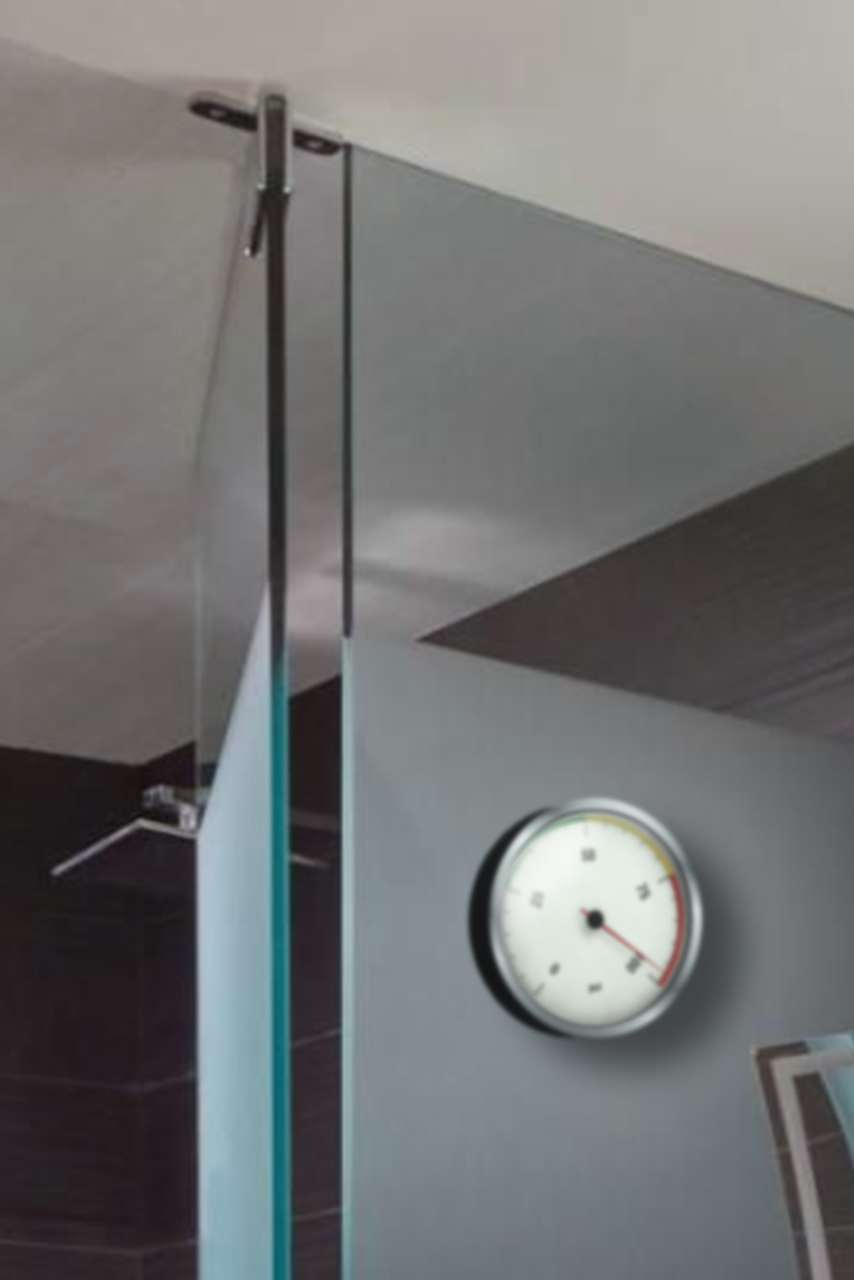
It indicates 97.5; psi
